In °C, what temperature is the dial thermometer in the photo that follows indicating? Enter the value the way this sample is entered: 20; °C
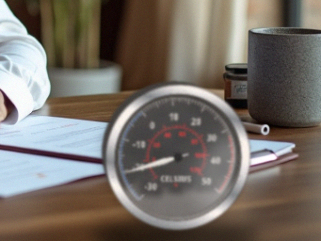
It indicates -20; °C
